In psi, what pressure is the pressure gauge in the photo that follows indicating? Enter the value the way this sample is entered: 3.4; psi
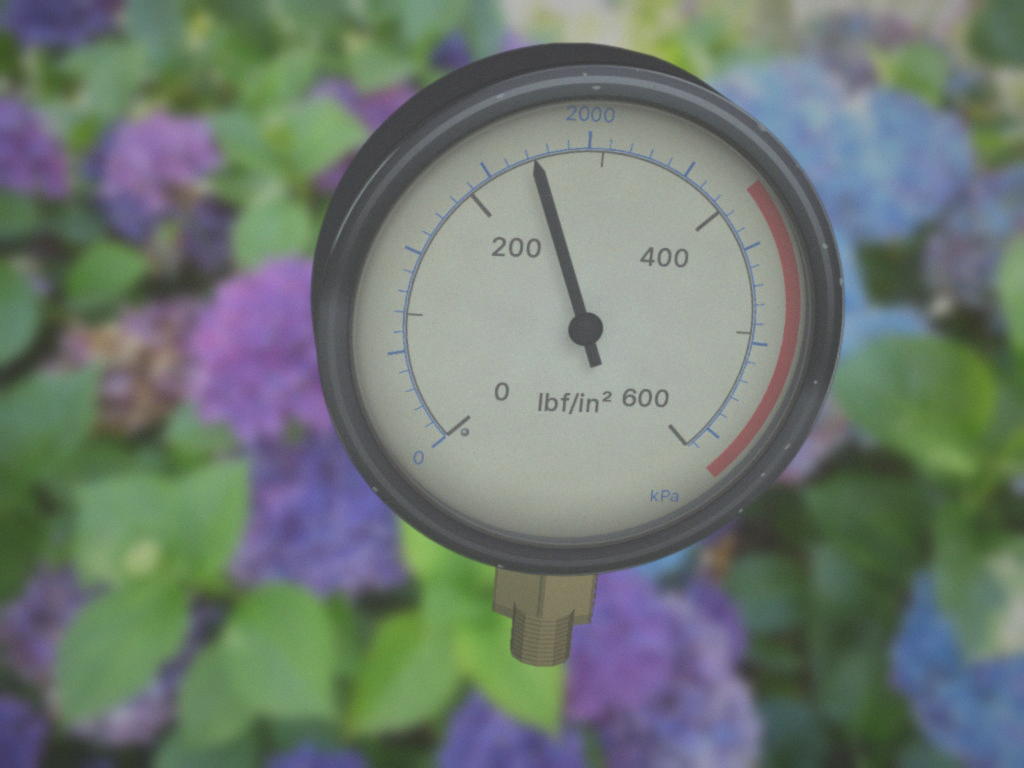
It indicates 250; psi
